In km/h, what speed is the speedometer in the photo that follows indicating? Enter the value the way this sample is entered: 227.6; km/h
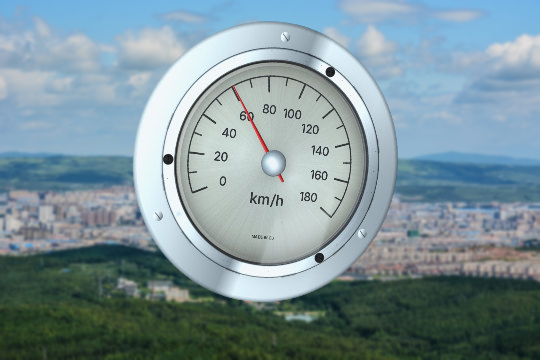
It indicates 60; km/h
